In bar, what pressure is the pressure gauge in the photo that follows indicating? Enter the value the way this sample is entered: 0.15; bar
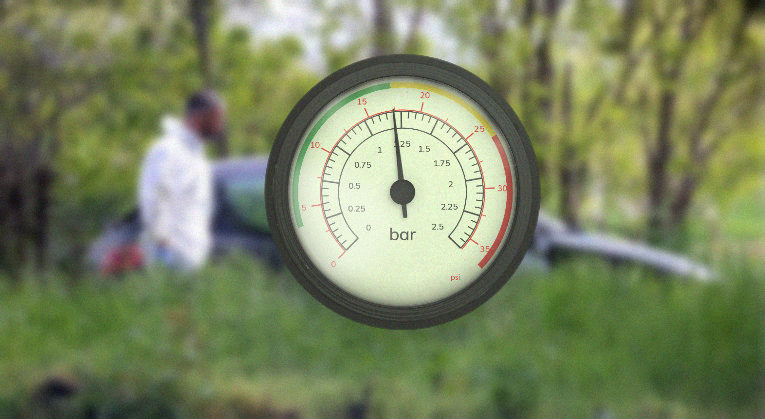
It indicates 1.2; bar
